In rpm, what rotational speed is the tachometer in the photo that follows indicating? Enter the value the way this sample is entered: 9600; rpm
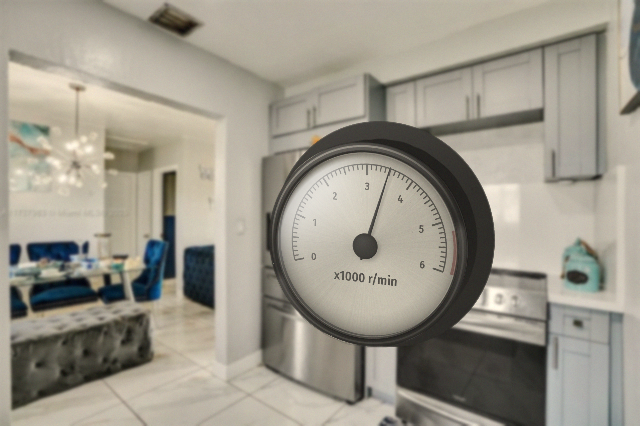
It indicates 3500; rpm
